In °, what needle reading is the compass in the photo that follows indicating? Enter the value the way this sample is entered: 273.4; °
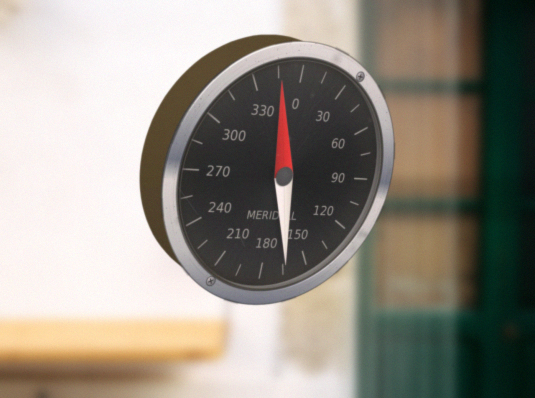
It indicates 345; °
